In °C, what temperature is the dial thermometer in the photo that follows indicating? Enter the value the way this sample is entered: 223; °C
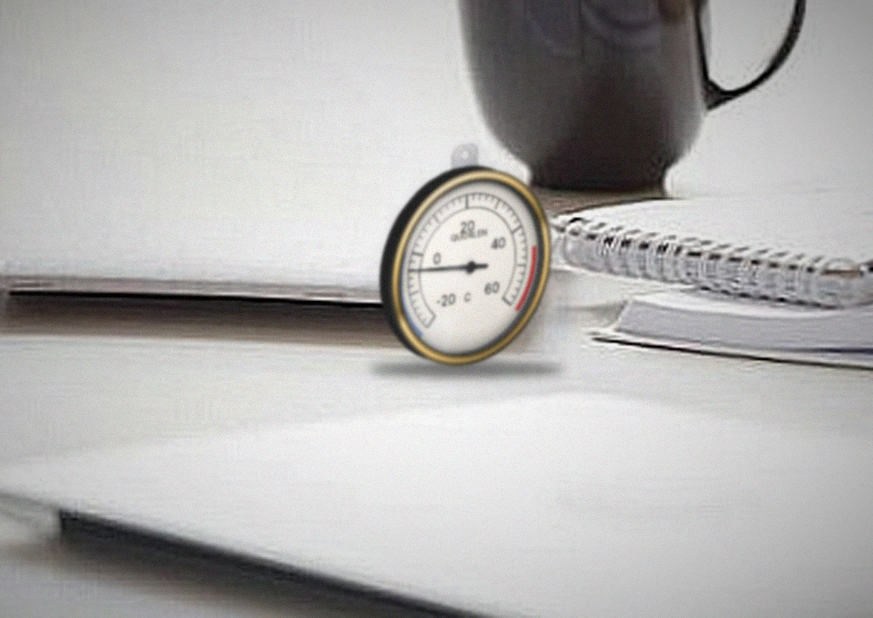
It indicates -4; °C
